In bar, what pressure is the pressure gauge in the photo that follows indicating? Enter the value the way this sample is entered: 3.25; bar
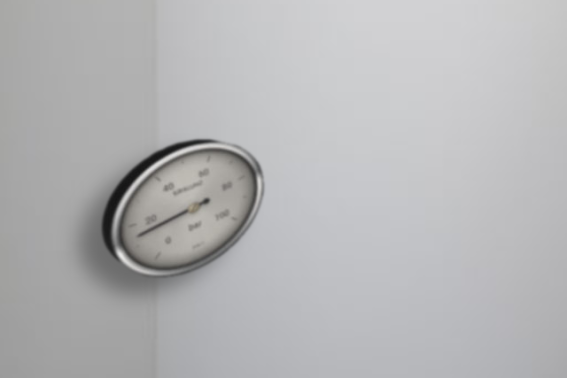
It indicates 15; bar
